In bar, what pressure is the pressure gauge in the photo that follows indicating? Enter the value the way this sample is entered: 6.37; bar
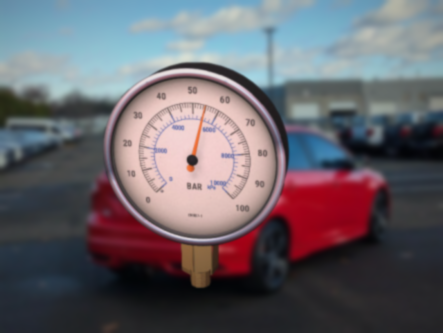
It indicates 55; bar
